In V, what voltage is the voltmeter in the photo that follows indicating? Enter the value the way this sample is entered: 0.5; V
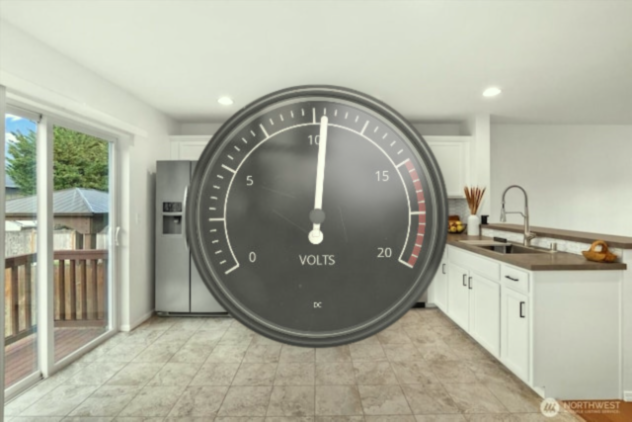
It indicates 10.5; V
